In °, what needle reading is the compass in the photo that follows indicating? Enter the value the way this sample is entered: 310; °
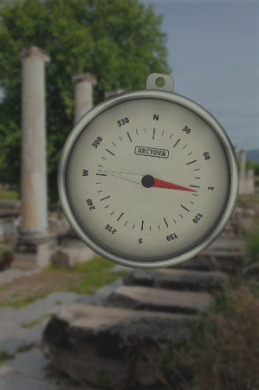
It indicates 95; °
